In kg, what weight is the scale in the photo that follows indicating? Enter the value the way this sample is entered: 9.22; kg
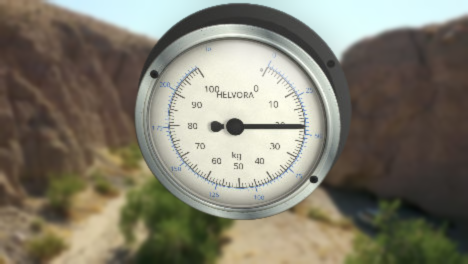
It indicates 20; kg
